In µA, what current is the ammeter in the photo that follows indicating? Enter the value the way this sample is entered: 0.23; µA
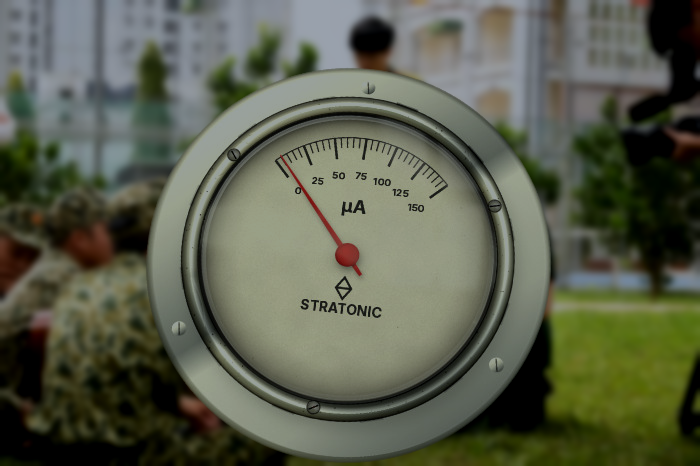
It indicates 5; µA
